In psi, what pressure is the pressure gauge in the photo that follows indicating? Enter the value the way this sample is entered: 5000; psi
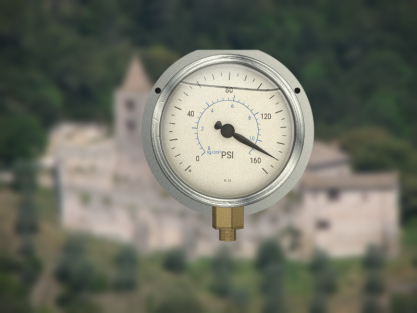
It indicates 150; psi
